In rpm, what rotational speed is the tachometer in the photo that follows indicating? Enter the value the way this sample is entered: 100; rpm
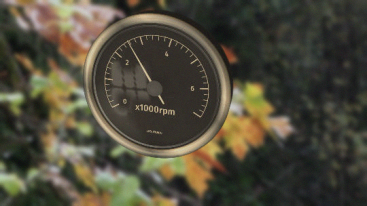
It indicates 2600; rpm
